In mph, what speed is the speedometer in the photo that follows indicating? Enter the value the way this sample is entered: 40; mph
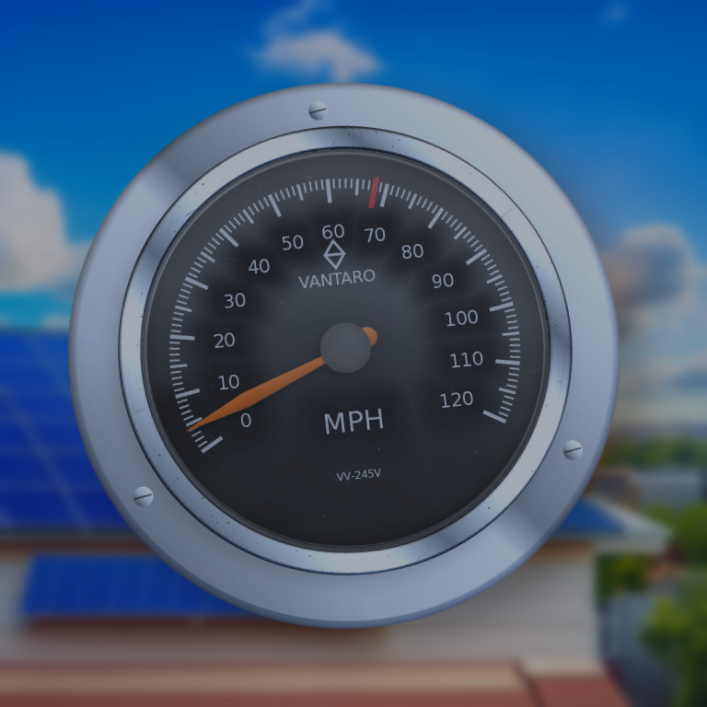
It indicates 4; mph
